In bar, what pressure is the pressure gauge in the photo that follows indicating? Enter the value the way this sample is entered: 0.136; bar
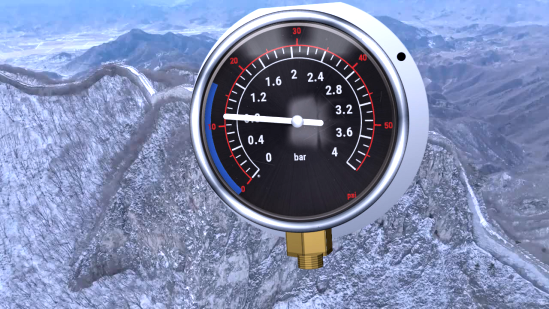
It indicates 0.8; bar
